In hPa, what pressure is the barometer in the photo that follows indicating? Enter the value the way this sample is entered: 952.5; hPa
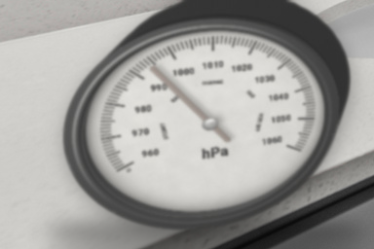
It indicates 995; hPa
